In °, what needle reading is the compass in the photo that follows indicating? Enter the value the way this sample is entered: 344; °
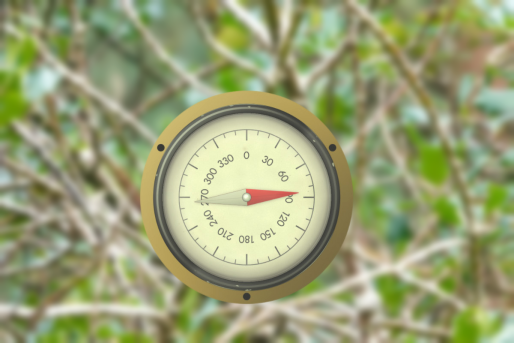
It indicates 85; °
